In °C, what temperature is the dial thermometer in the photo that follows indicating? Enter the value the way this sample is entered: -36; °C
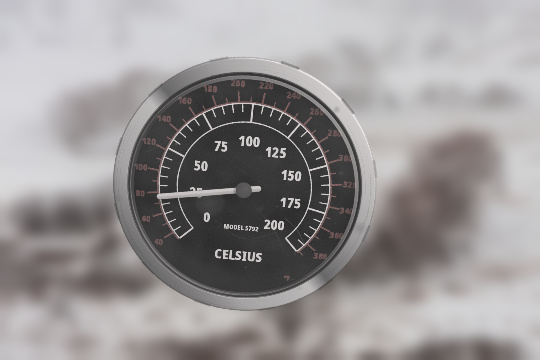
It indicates 25; °C
